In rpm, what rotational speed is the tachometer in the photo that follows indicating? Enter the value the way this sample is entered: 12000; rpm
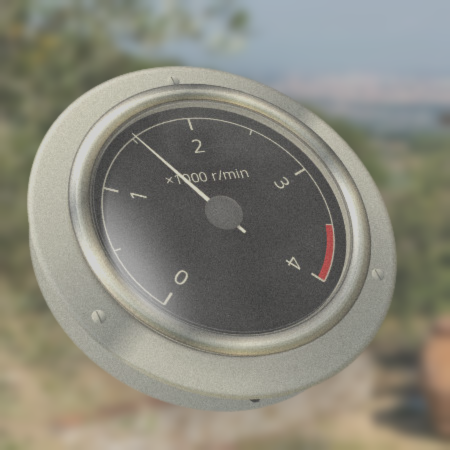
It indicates 1500; rpm
